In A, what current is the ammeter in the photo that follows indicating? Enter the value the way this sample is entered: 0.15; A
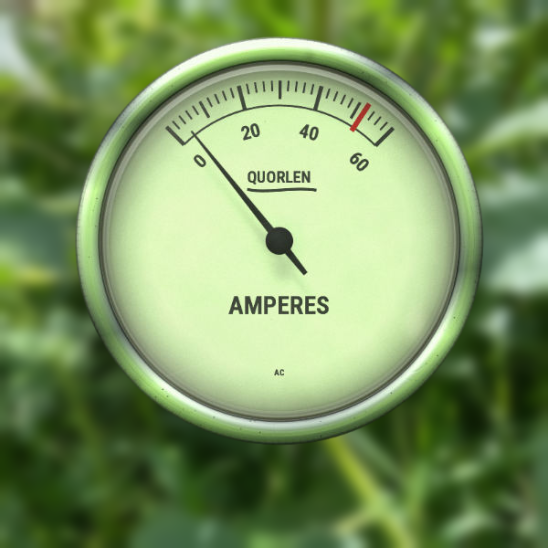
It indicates 4; A
